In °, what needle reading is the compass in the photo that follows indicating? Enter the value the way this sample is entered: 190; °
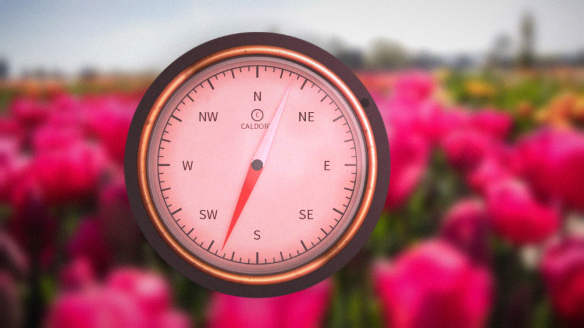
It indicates 202.5; °
